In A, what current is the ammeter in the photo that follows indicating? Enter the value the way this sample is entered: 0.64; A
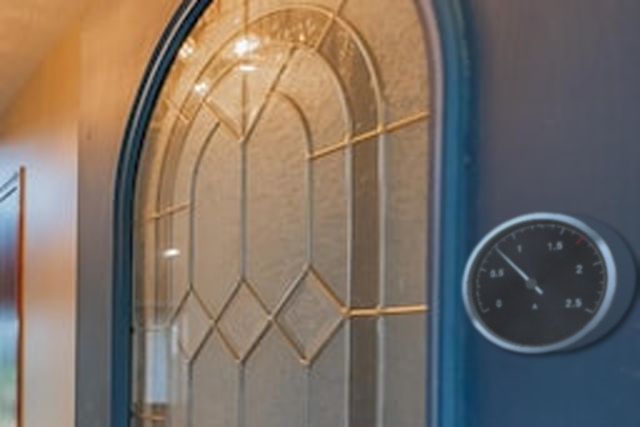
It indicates 0.8; A
